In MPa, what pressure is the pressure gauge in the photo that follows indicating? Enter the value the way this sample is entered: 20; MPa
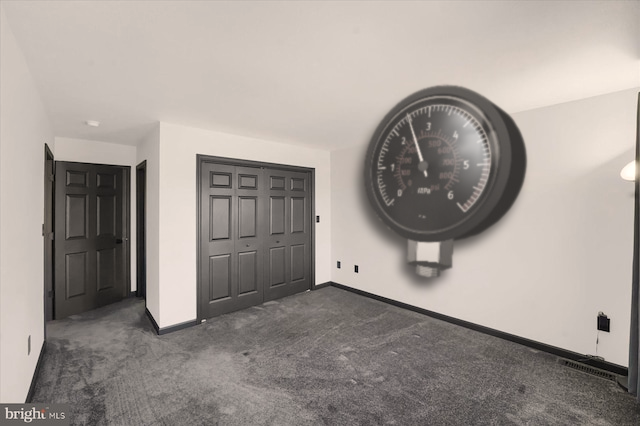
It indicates 2.5; MPa
